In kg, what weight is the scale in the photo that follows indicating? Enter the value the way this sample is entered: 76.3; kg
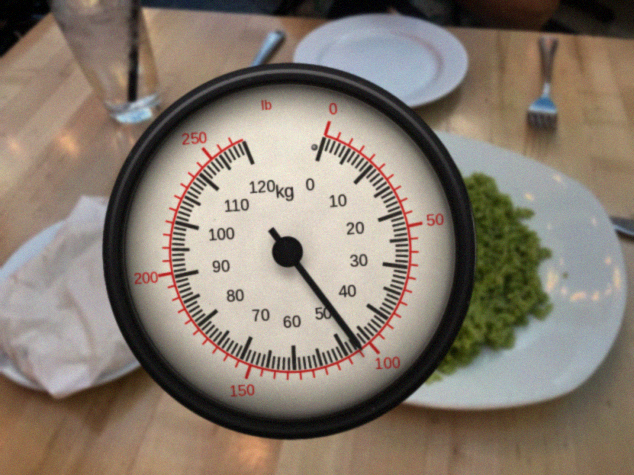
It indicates 47; kg
